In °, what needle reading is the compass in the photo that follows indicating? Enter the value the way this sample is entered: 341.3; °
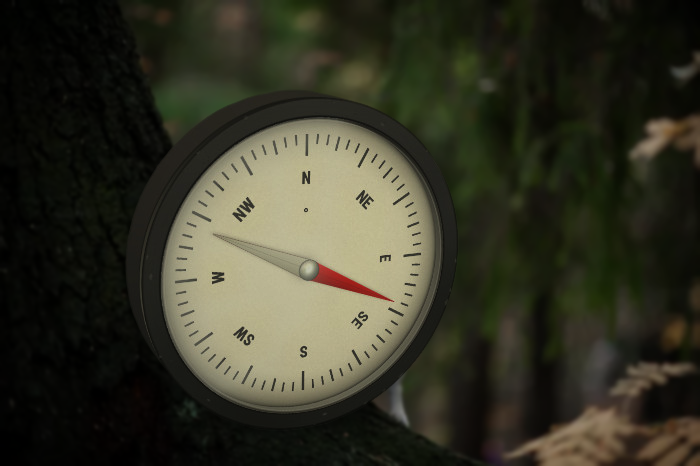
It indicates 115; °
